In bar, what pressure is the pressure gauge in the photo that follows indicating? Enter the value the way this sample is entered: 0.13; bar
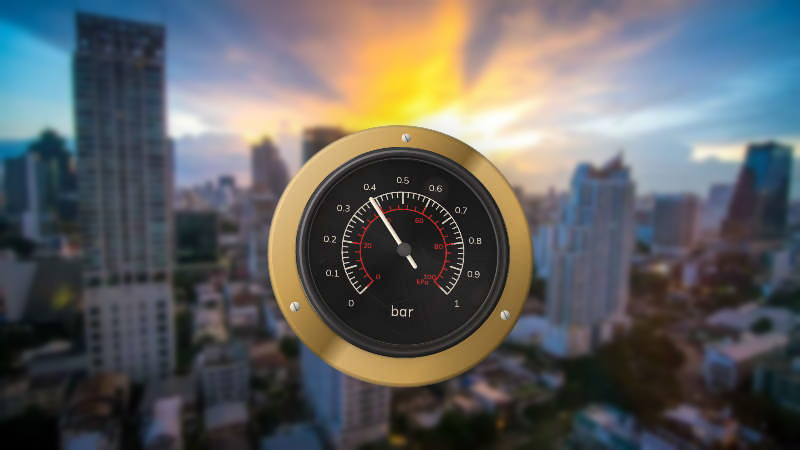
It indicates 0.38; bar
